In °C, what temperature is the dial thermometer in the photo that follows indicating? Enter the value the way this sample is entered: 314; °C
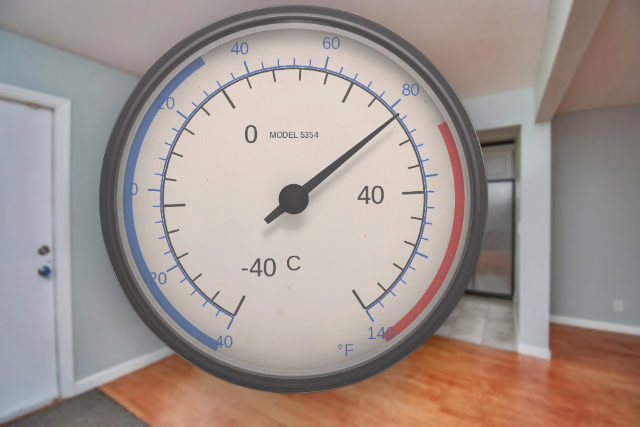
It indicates 28; °C
